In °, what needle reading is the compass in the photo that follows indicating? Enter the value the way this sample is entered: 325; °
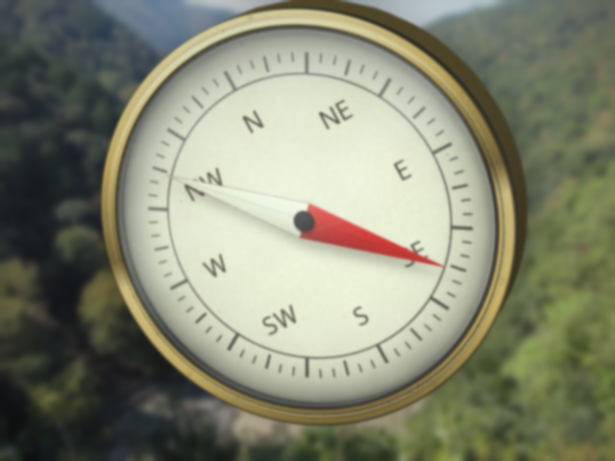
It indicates 135; °
